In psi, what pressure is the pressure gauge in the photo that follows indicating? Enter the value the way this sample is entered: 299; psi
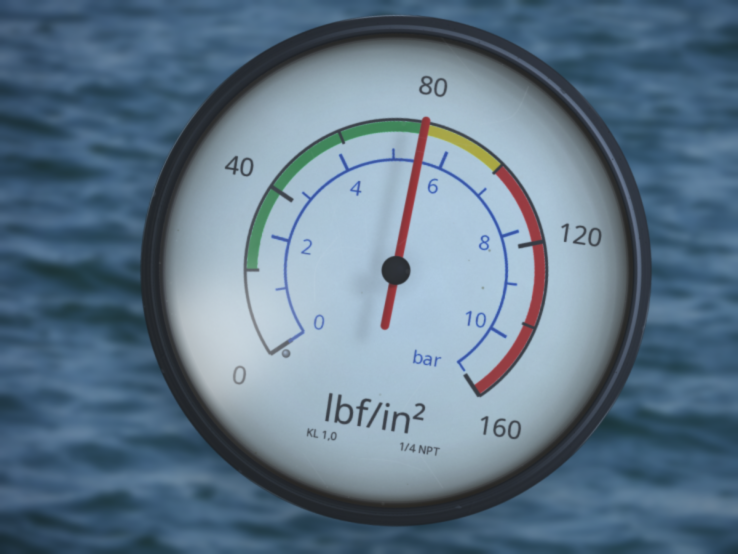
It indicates 80; psi
